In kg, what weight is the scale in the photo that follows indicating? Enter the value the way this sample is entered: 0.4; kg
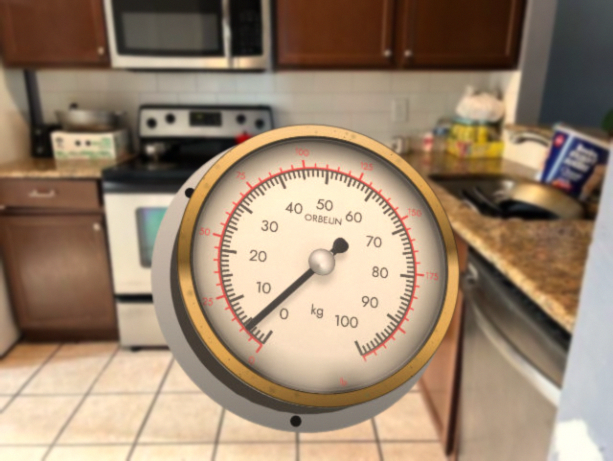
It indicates 4; kg
